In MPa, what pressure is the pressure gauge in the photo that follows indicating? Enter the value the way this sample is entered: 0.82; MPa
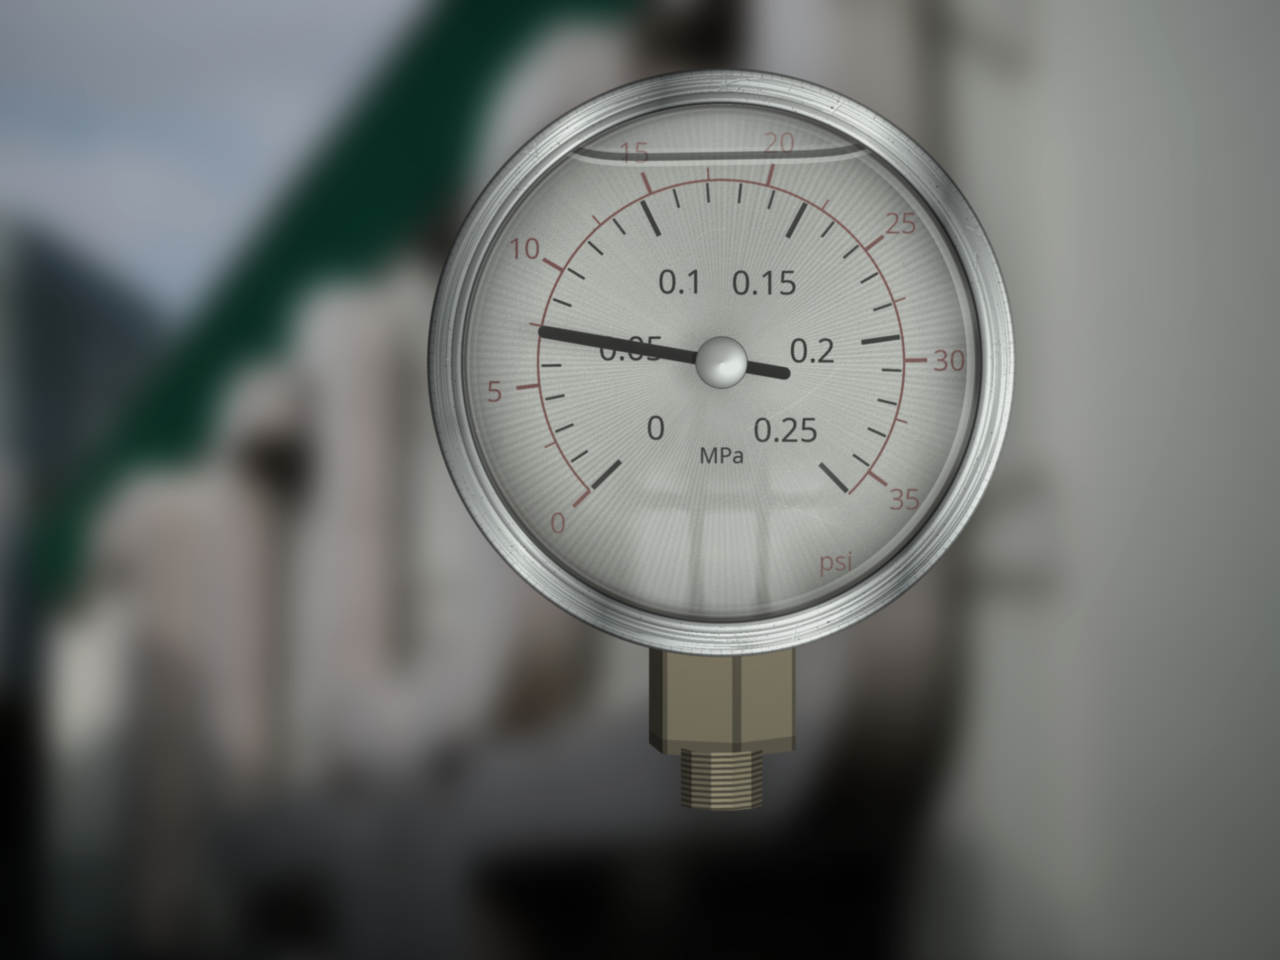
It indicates 0.05; MPa
